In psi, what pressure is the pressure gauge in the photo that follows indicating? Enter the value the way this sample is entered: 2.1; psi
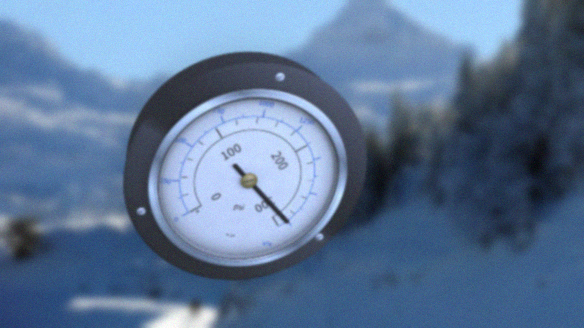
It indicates 290; psi
